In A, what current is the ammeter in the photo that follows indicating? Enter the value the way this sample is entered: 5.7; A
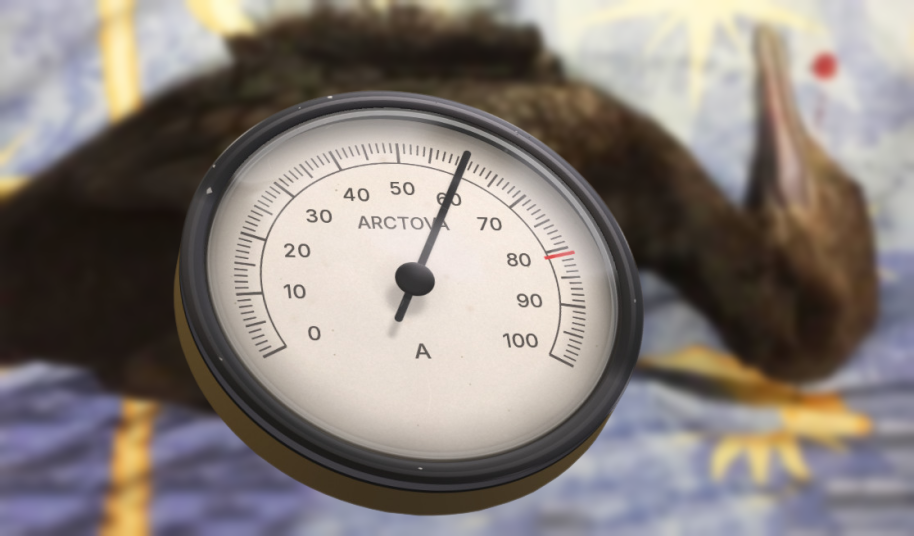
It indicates 60; A
